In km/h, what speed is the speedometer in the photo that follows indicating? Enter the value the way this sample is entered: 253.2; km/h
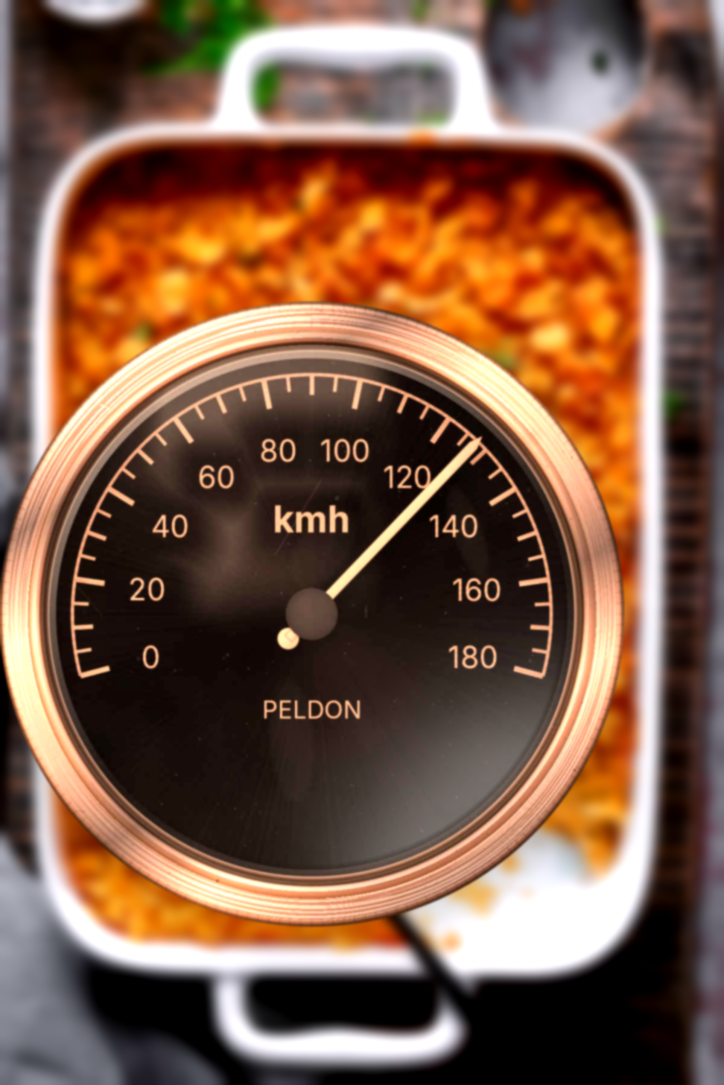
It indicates 127.5; km/h
